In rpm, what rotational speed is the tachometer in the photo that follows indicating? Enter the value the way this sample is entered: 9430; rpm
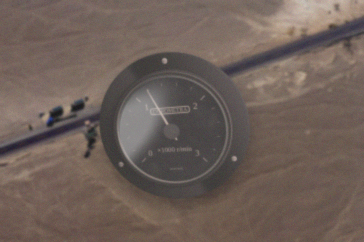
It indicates 1200; rpm
